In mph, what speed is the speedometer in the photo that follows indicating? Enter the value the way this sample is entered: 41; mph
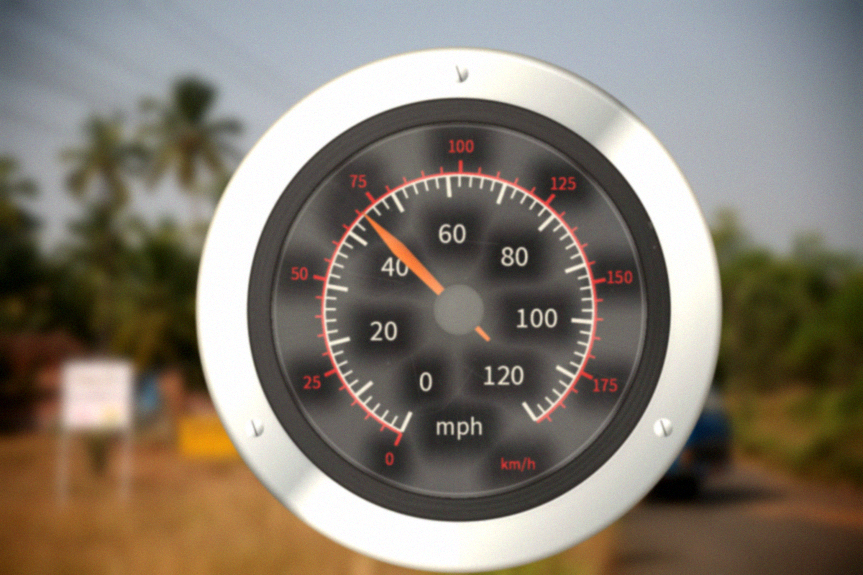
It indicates 44; mph
